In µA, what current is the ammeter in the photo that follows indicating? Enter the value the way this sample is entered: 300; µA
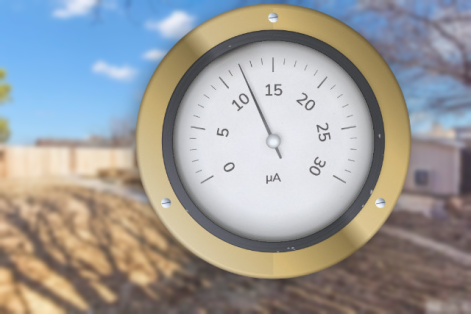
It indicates 12; µA
